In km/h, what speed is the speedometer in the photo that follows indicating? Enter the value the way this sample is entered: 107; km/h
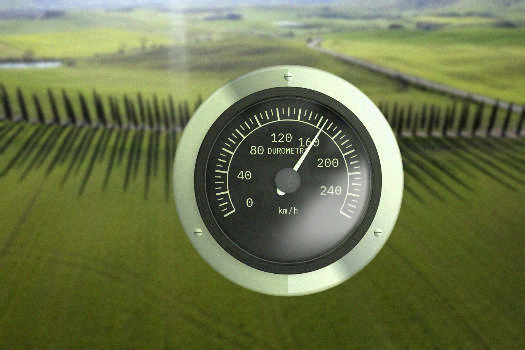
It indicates 165; km/h
